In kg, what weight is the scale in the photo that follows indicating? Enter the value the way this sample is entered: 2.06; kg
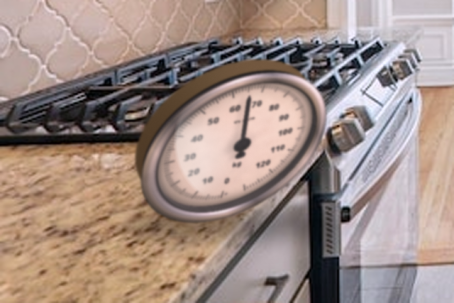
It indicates 65; kg
